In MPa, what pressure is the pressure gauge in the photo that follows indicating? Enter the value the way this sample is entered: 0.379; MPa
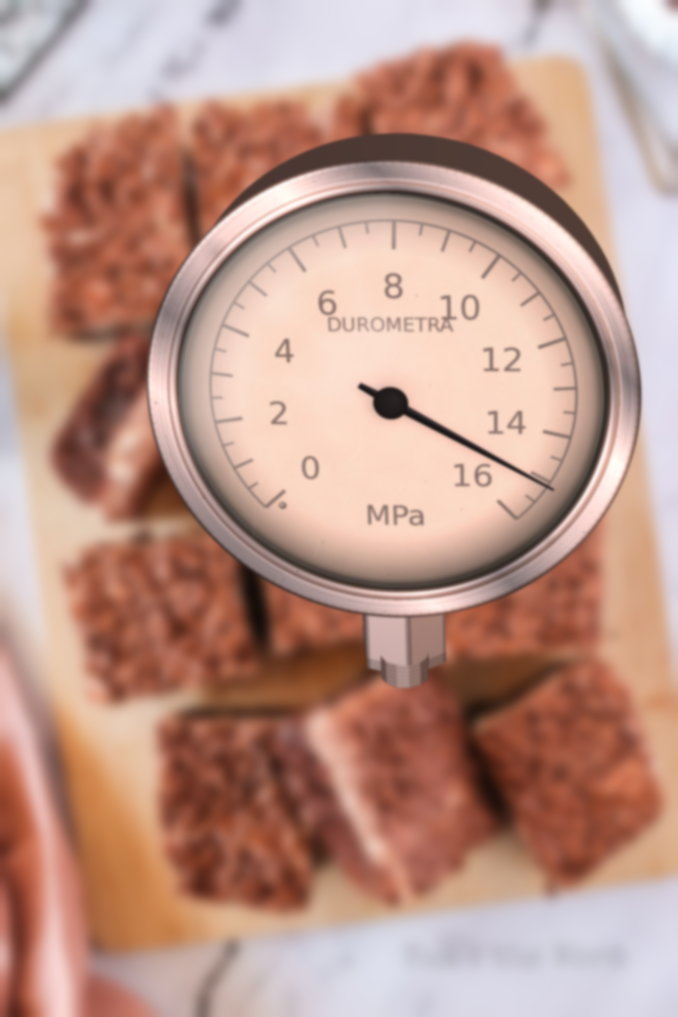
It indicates 15; MPa
